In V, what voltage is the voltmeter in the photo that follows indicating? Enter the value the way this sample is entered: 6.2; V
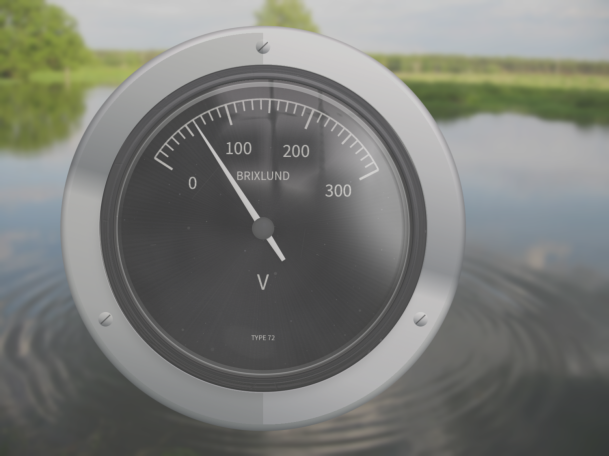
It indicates 60; V
